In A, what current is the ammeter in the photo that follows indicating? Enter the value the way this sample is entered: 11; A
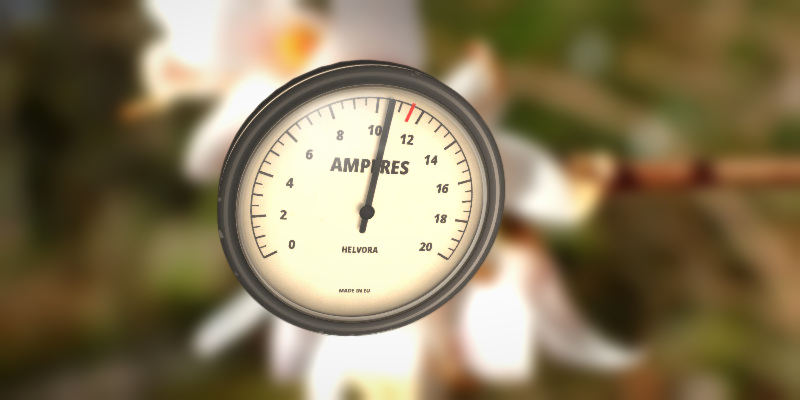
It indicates 10.5; A
